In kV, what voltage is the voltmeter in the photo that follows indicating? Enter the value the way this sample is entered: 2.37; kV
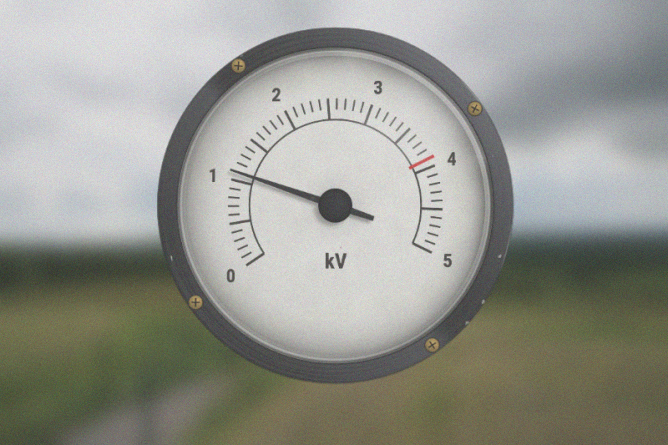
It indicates 1.1; kV
